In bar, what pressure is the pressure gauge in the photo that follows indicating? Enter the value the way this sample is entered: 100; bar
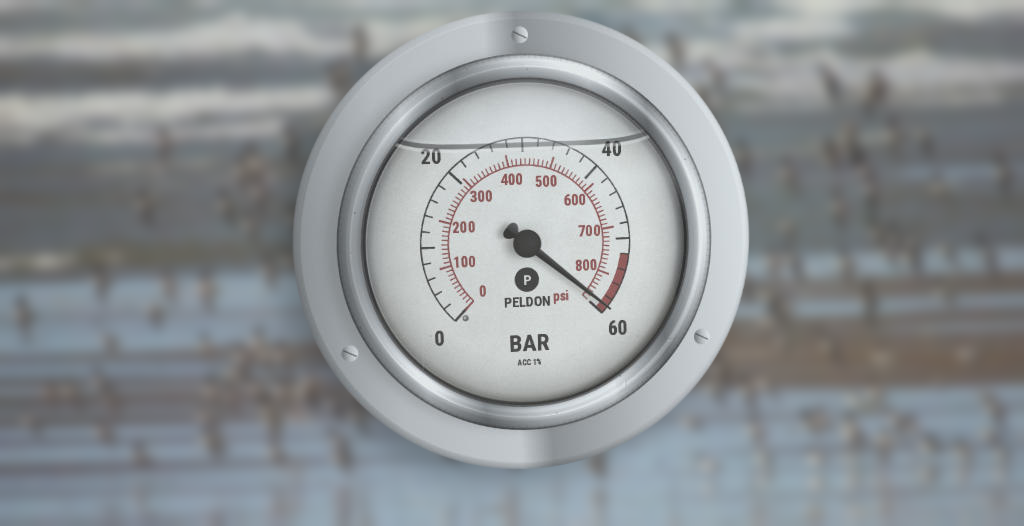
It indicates 59; bar
